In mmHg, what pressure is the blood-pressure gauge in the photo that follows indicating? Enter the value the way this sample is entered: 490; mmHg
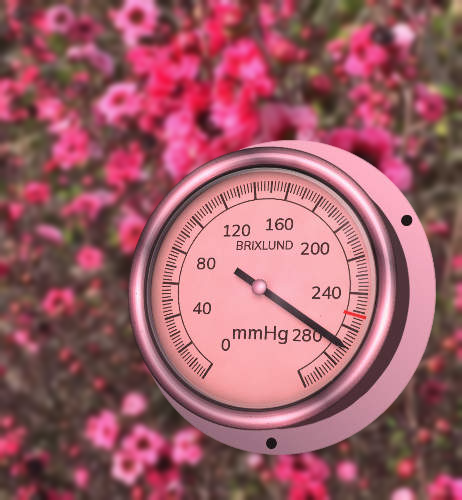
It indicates 270; mmHg
